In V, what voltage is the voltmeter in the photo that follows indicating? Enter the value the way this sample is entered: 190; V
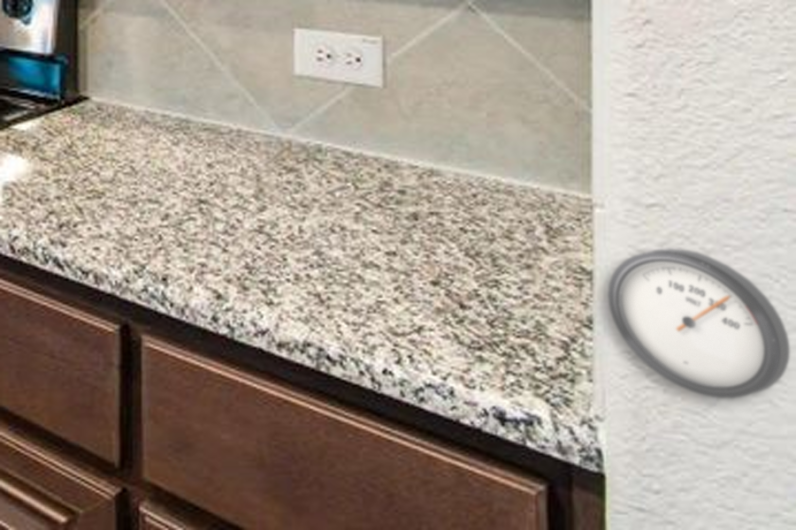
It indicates 300; V
